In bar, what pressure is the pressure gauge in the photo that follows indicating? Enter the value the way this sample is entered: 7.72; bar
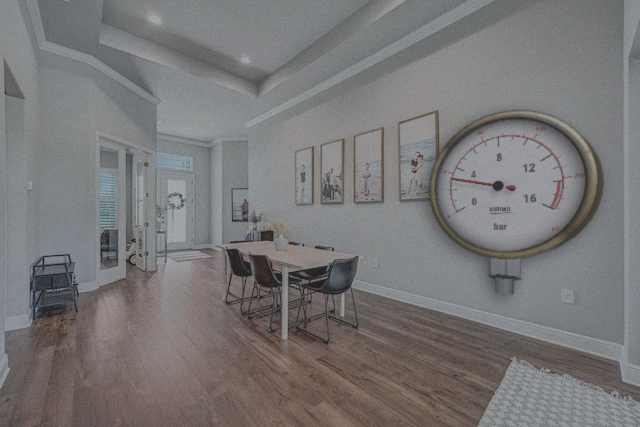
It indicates 3; bar
